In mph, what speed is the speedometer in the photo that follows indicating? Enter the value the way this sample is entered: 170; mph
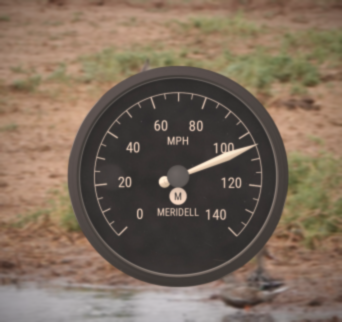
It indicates 105; mph
